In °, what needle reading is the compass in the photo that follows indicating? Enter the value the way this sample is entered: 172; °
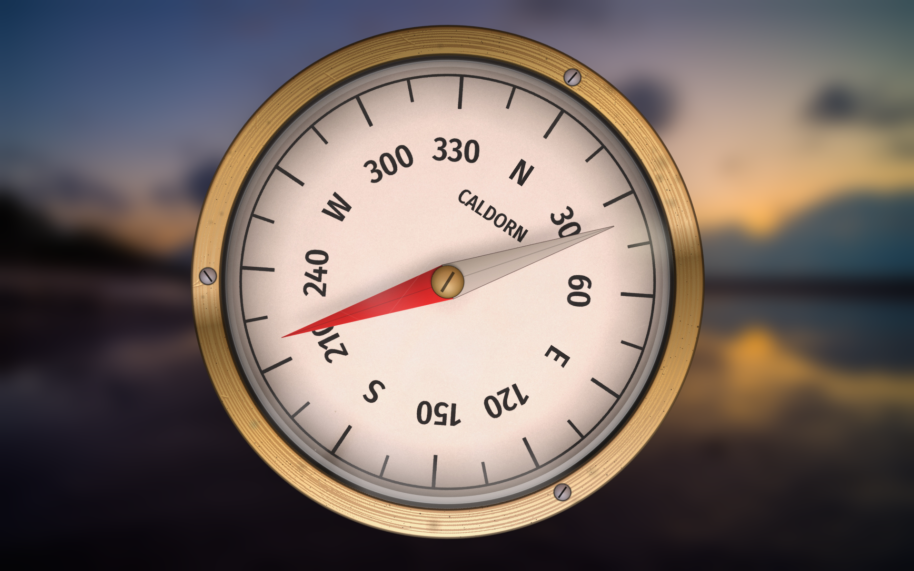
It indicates 217.5; °
